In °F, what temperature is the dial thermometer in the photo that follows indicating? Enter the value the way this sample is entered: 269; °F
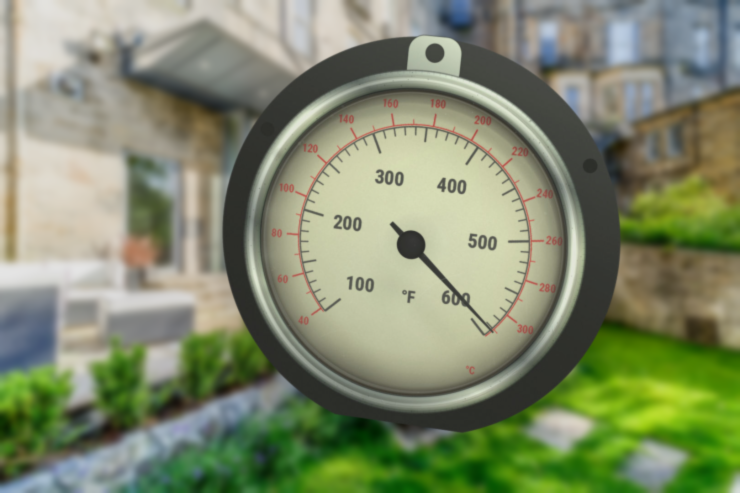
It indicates 590; °F
